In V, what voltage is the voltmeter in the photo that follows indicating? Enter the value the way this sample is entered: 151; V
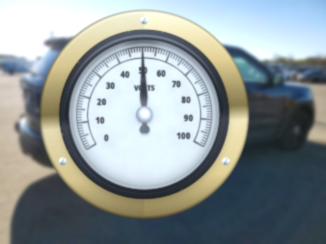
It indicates 50; V
